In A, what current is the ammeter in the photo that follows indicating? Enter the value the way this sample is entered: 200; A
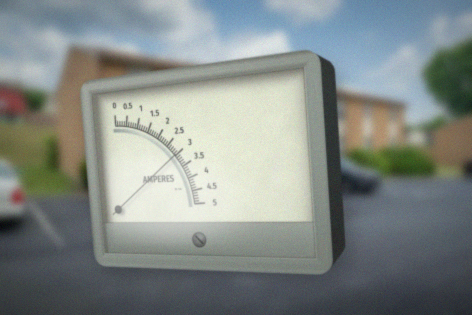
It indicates 3; A
